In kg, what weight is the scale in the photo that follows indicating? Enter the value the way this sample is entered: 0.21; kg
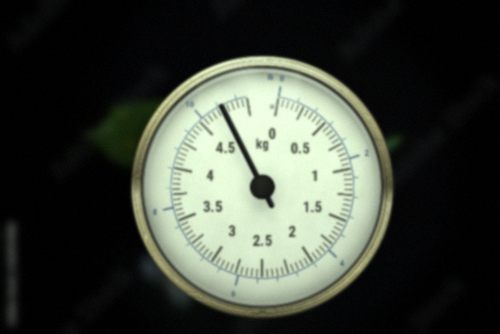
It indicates 4.75; kg
